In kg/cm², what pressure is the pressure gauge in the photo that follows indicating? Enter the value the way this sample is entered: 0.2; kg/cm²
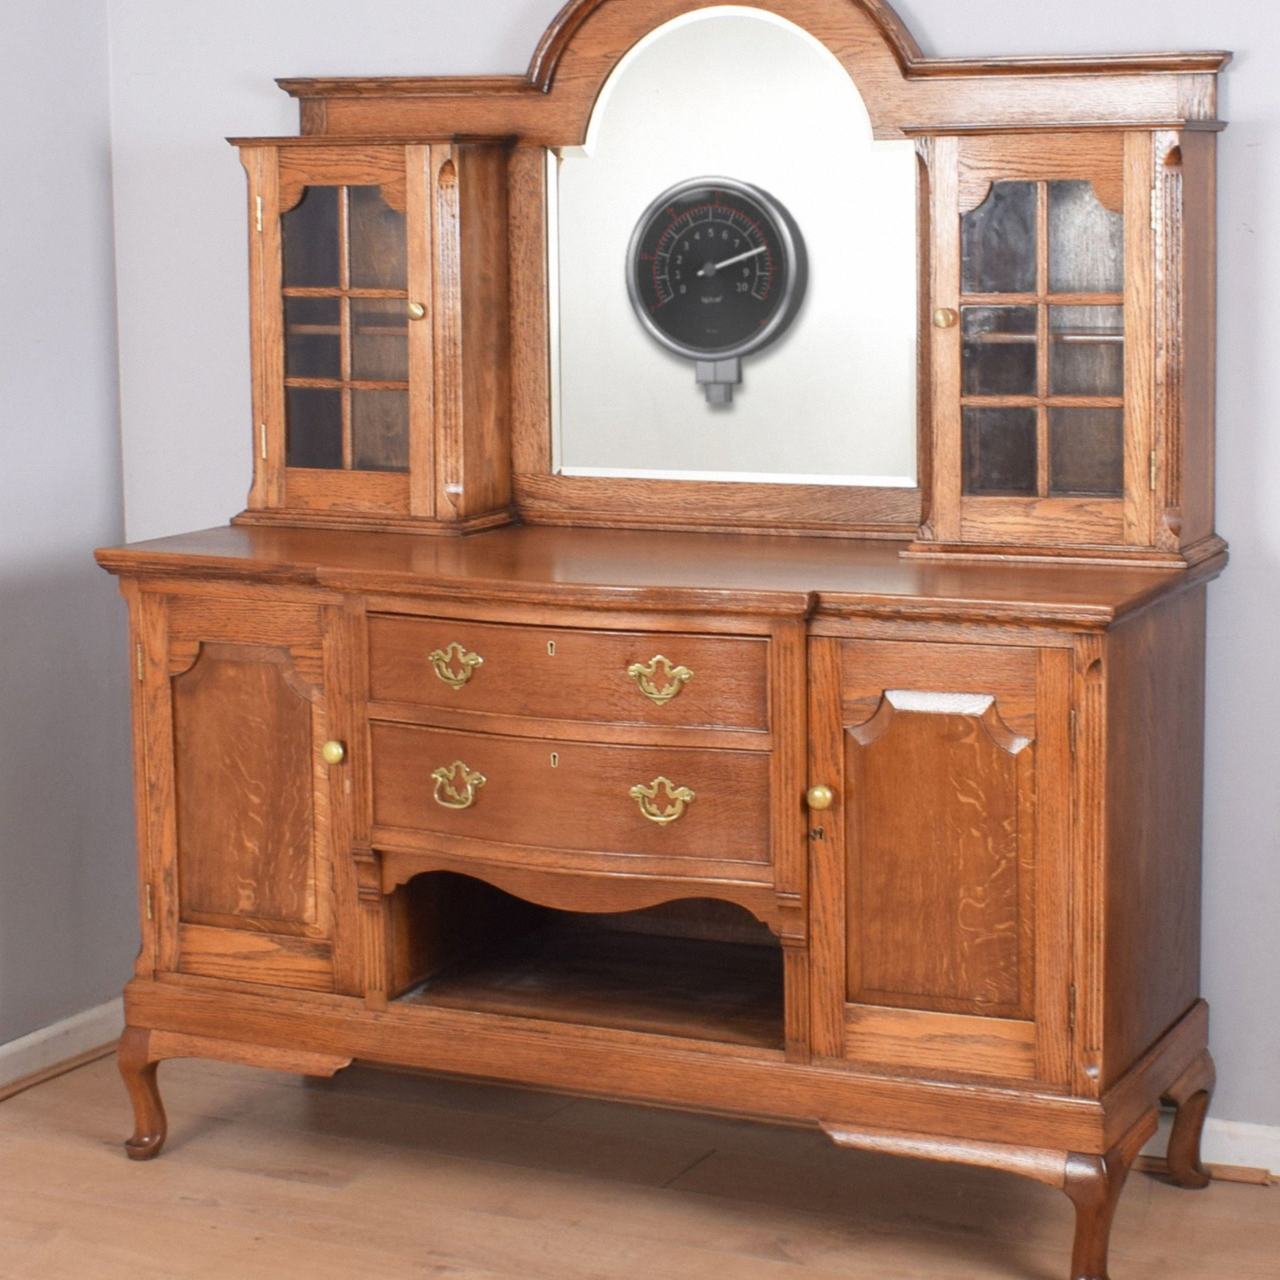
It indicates 8; kg/cm²
